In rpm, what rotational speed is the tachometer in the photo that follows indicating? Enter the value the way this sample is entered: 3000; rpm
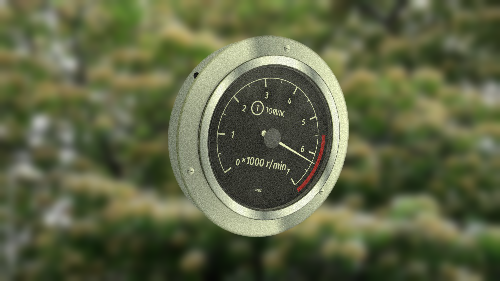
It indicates 6250; rpm
